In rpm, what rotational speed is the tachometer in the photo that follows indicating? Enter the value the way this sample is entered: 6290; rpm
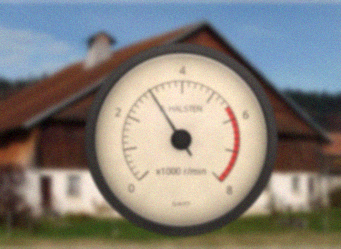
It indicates 3000; rpm
